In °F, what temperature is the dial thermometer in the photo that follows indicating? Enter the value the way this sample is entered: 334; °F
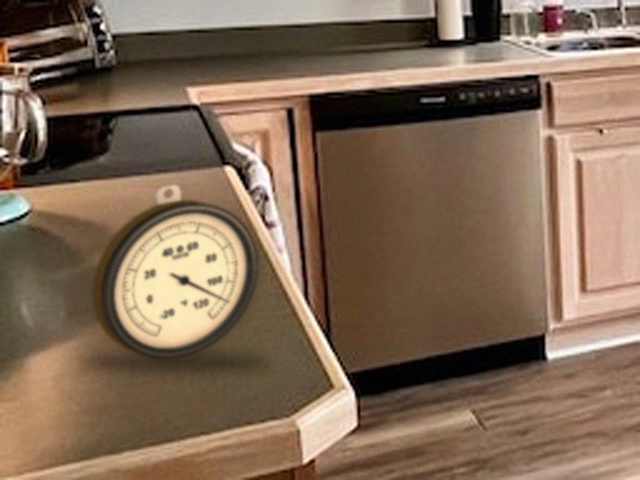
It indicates 110; °F
